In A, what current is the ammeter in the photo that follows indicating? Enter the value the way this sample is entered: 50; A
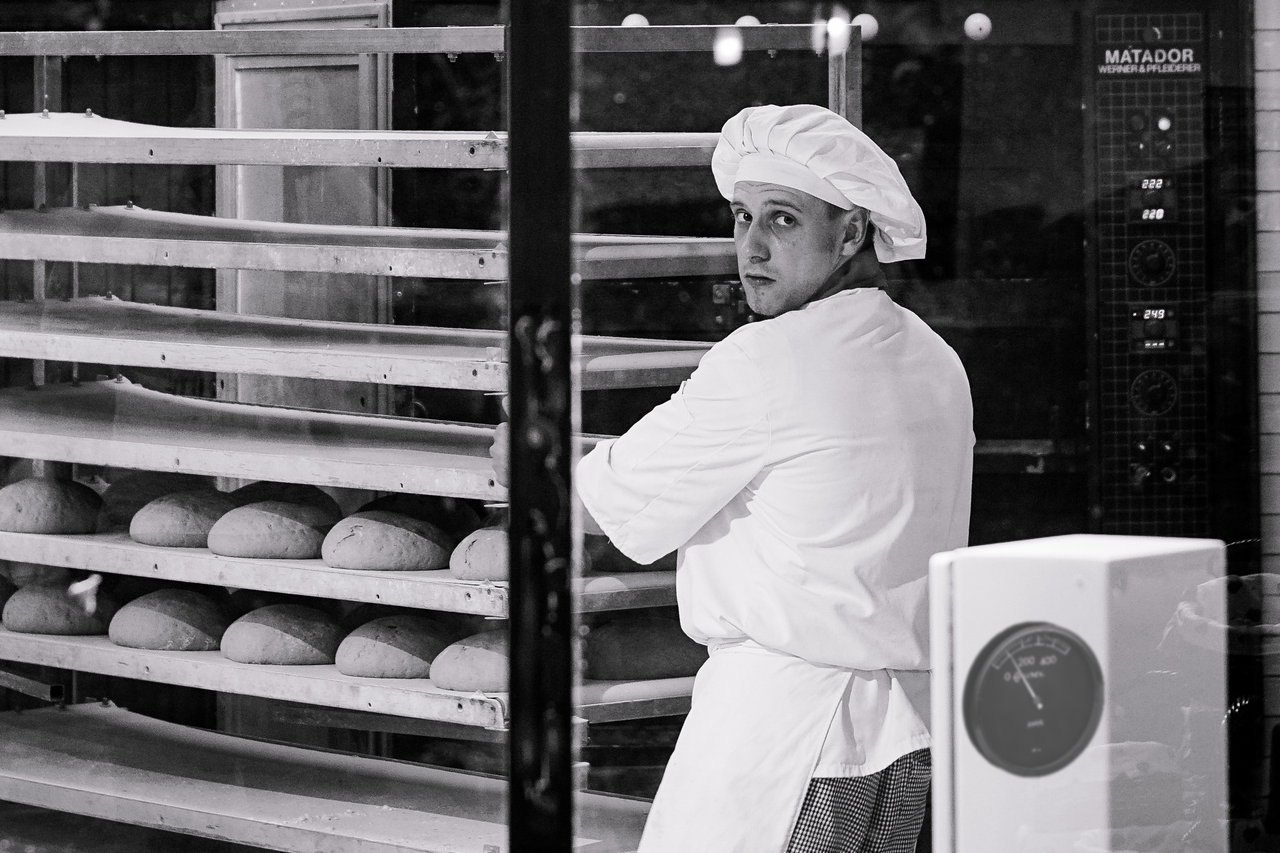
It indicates 100; A
